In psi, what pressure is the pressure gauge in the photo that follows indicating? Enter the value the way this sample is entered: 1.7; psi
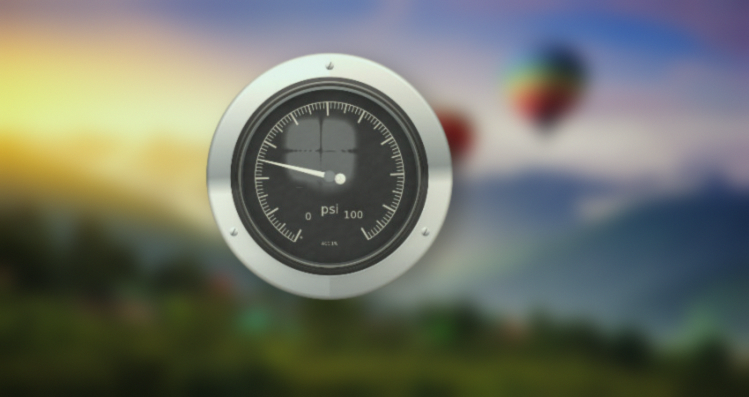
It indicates 25; psi
